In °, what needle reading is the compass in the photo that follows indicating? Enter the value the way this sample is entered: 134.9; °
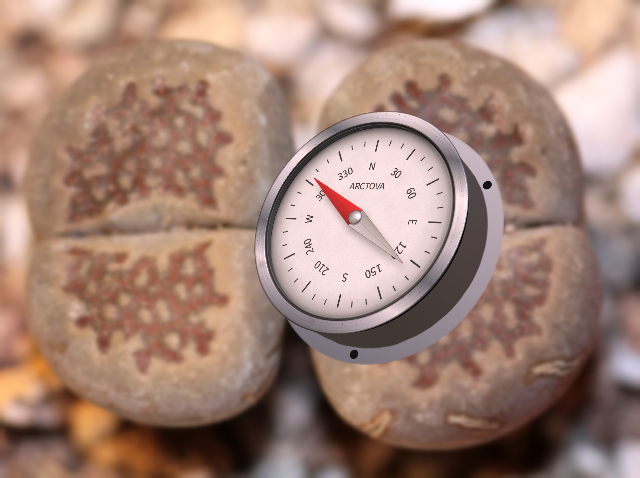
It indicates 305; °
